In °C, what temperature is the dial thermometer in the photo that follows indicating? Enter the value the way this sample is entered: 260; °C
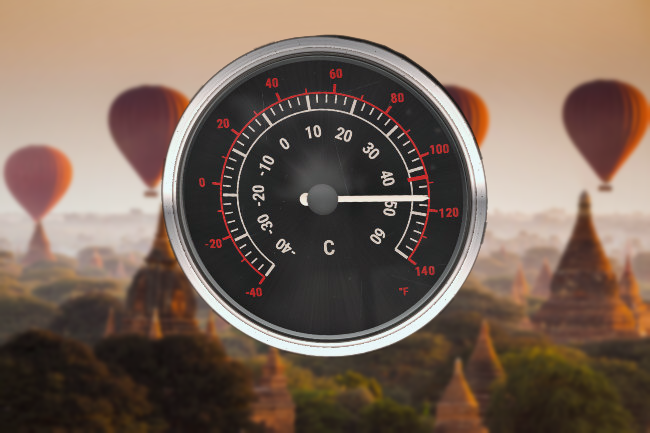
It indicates 46; °C
